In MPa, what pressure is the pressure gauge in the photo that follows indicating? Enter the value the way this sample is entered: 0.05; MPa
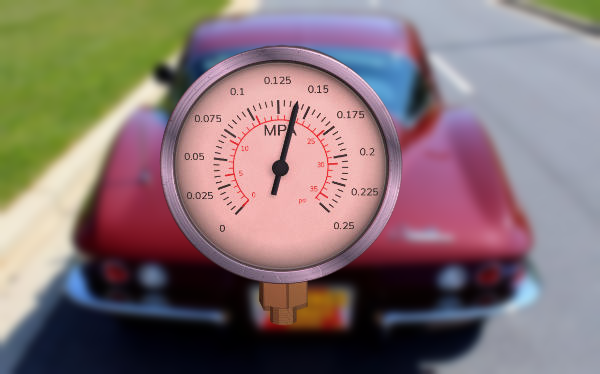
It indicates 0.14; MPa
